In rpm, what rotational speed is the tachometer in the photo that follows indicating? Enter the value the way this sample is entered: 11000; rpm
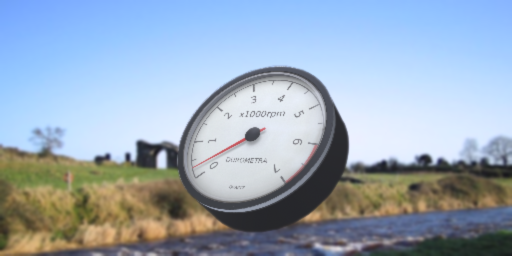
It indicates 250; rpm
